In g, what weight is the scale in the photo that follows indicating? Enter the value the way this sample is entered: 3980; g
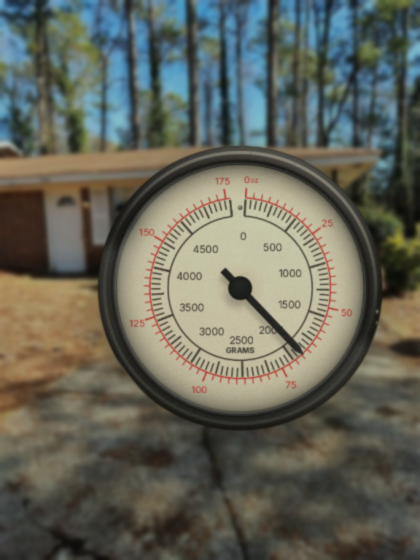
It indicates 1900; g
